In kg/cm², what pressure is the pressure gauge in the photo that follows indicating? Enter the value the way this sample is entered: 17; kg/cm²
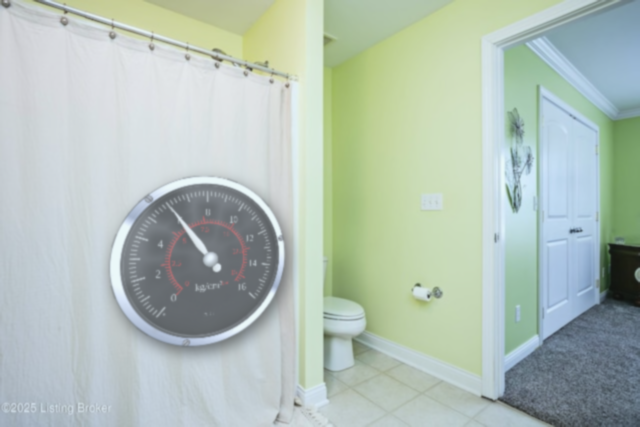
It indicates 6; kg/cm²
